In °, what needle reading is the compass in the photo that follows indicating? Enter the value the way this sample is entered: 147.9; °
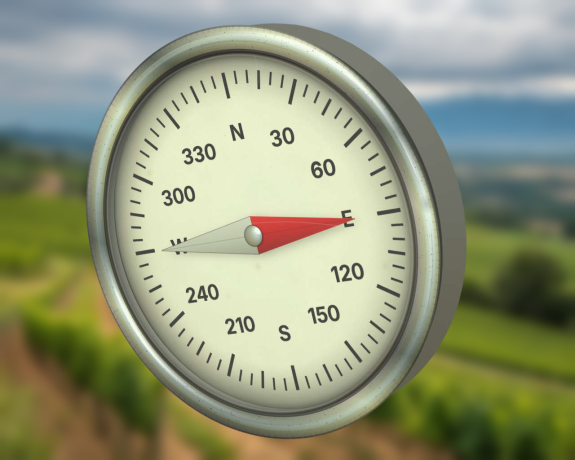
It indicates 90; °
